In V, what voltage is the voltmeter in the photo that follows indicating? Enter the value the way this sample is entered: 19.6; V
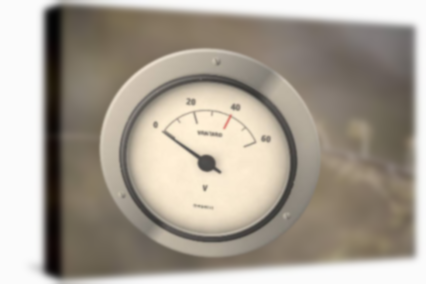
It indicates 0; V
